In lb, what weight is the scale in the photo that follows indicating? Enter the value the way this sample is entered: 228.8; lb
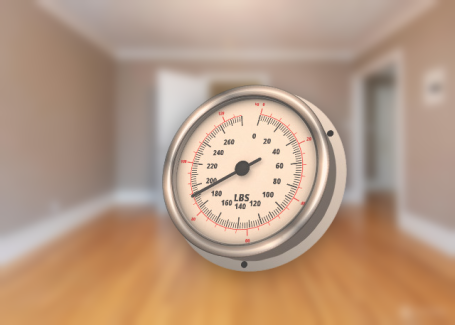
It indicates 190; lb
